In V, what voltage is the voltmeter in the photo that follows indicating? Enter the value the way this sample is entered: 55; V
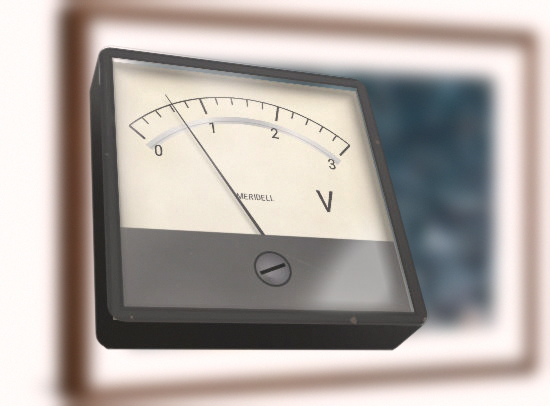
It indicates 0.6; V
